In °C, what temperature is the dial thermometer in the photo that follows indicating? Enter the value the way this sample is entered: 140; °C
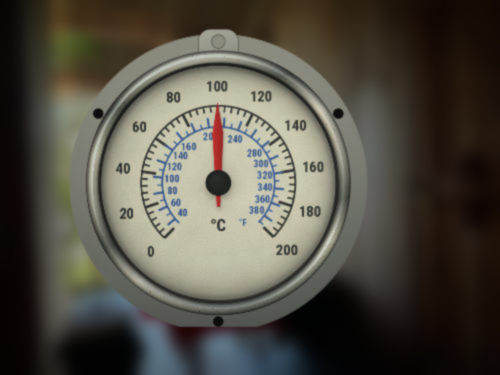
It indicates 100; °C
